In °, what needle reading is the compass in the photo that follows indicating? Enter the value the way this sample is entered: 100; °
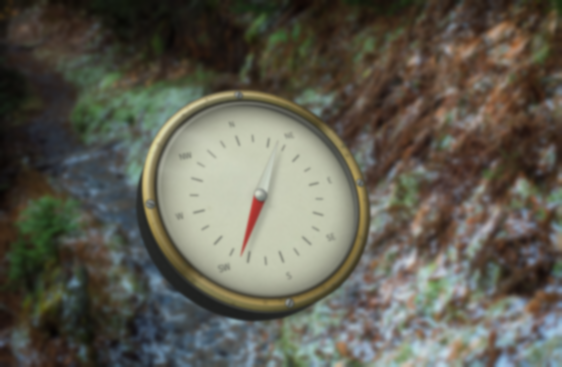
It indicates 217.5; °
